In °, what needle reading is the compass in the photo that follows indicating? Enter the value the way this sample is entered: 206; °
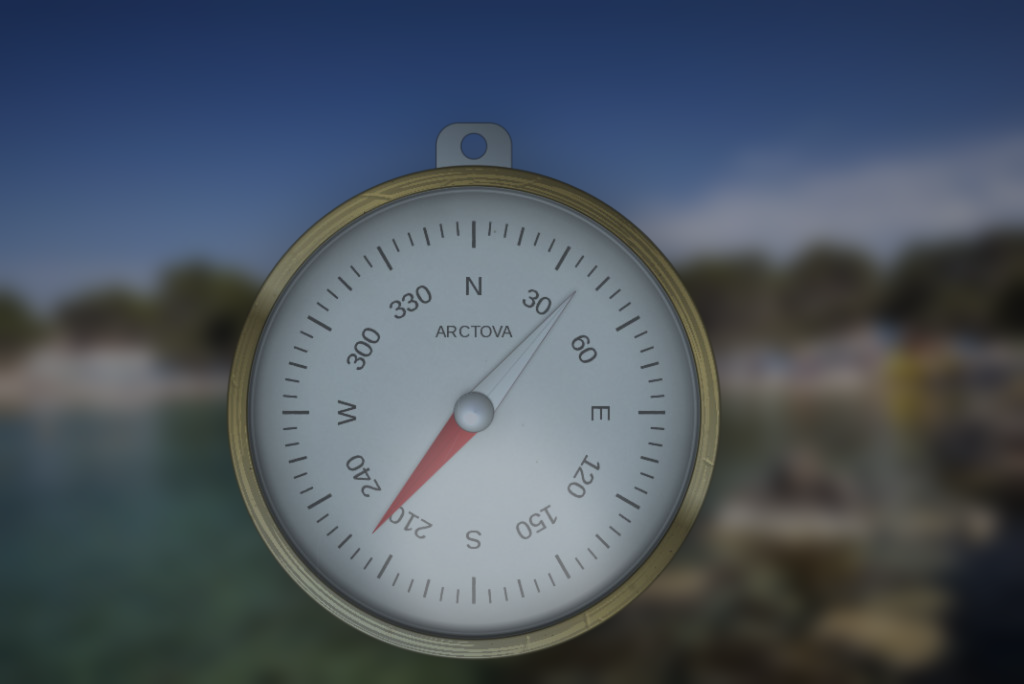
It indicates 220; °
